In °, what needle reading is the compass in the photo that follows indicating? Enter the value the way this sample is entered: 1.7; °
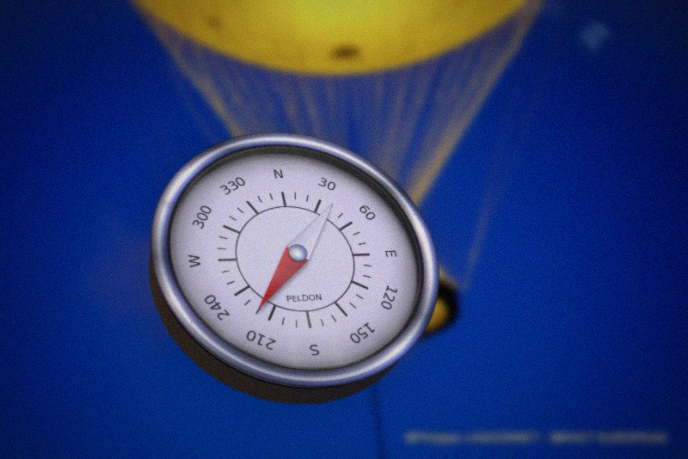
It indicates 220; °
